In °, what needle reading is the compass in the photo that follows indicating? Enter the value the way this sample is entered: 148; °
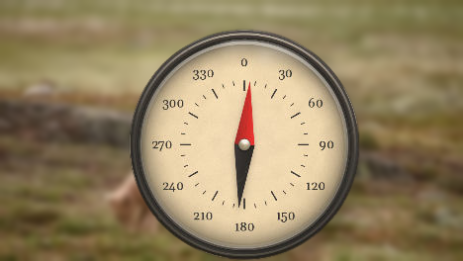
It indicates 5; °
